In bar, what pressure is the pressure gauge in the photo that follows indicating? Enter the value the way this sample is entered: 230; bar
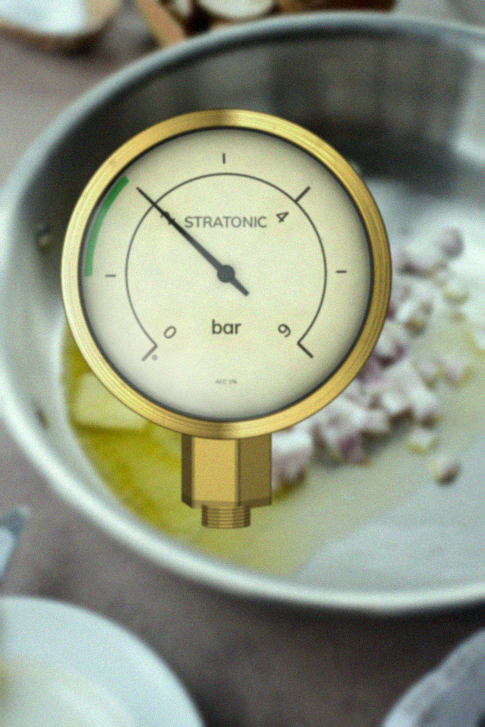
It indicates 2; bar
